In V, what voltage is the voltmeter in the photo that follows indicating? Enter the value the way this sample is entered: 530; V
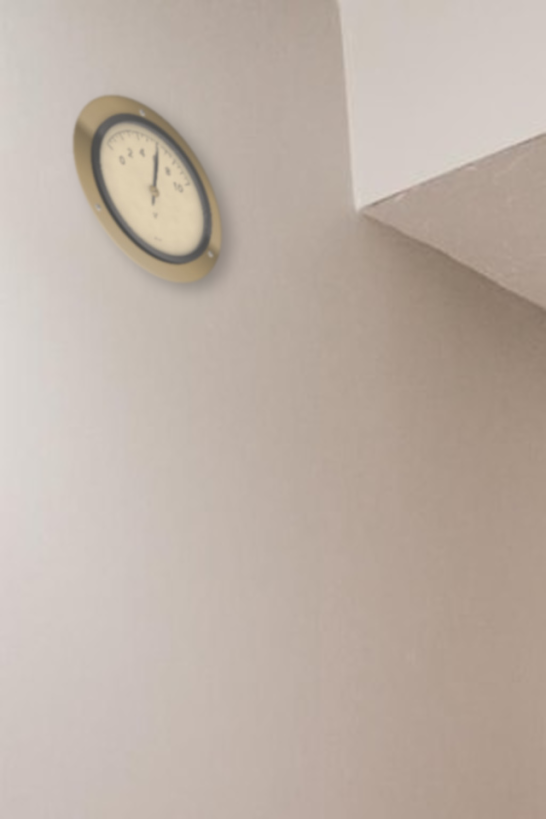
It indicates 6; V
